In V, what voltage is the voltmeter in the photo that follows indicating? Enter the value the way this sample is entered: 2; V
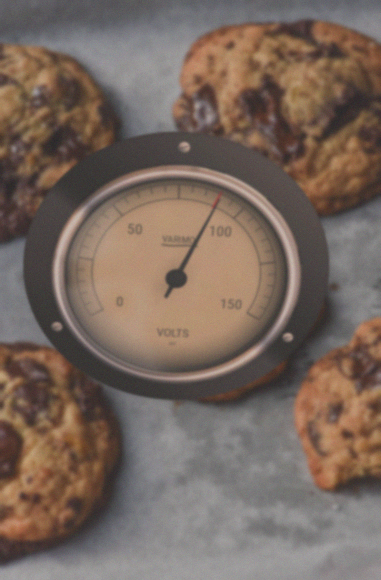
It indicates 90; V
